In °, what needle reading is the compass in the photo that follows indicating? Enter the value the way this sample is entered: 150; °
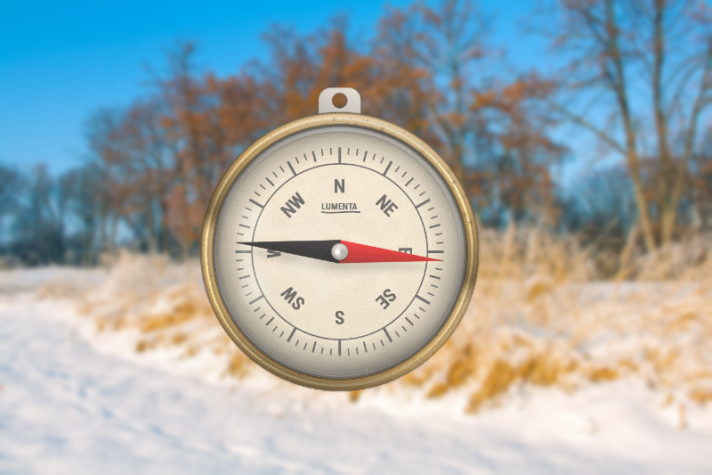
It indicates 95; °
